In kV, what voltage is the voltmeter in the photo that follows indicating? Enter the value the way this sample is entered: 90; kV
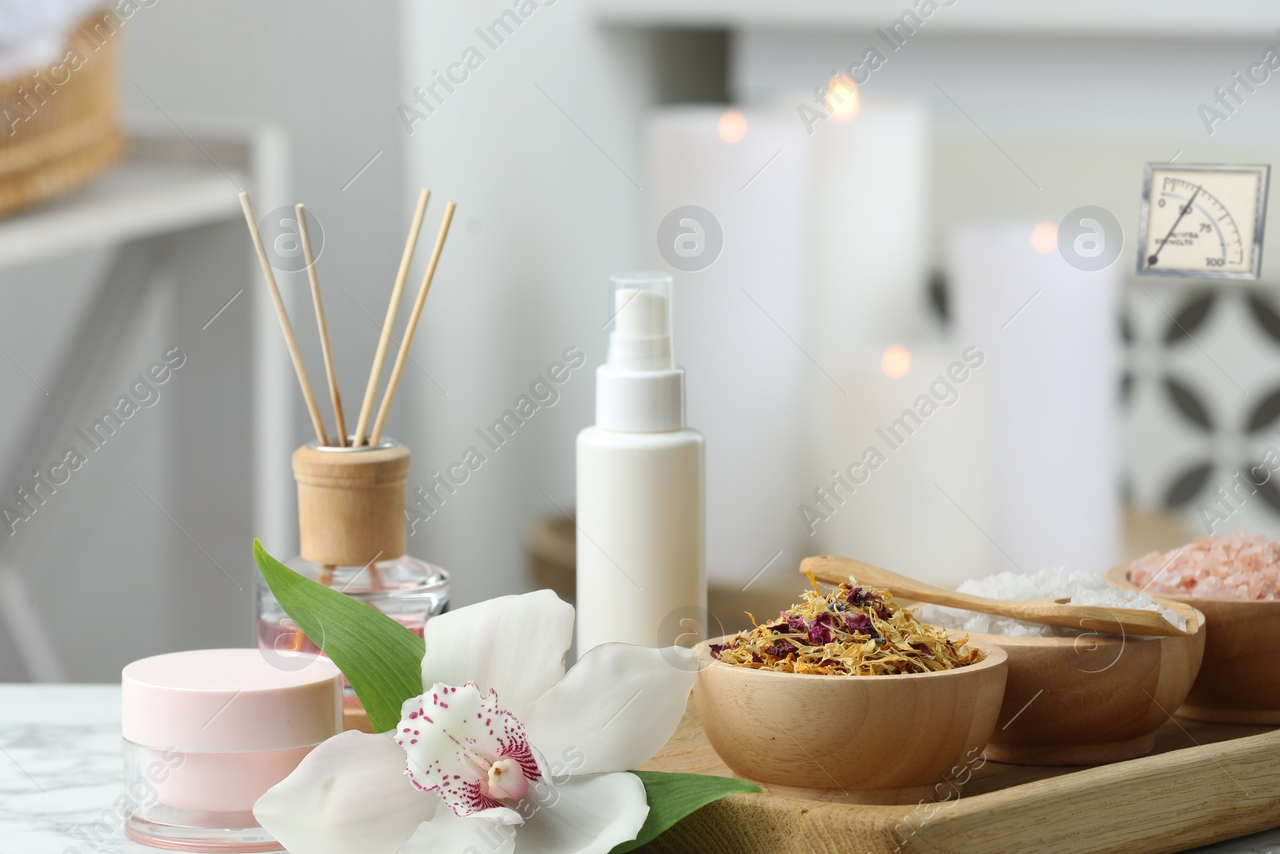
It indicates 50; kV
